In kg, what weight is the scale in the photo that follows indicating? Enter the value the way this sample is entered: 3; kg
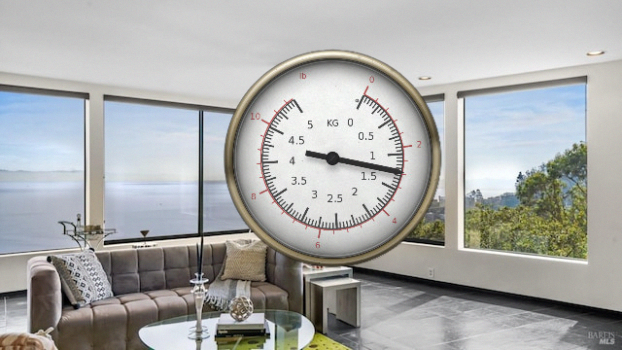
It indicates 1.25; kg
